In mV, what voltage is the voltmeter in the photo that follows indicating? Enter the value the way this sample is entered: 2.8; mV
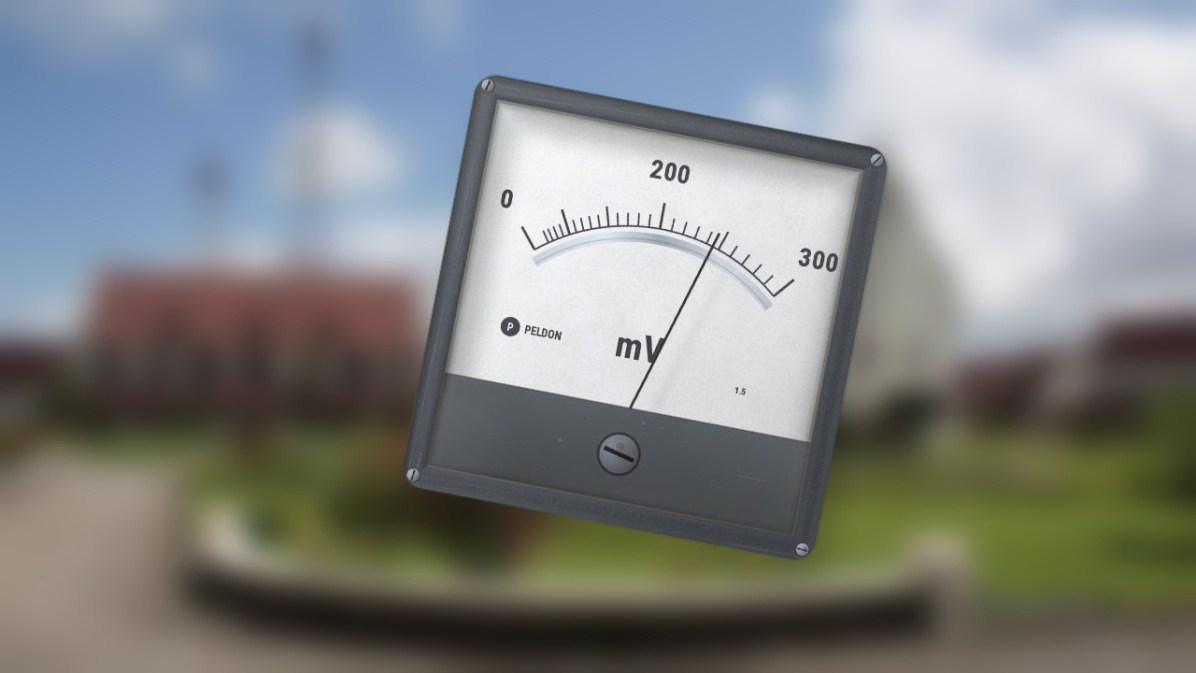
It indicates 245; mV
